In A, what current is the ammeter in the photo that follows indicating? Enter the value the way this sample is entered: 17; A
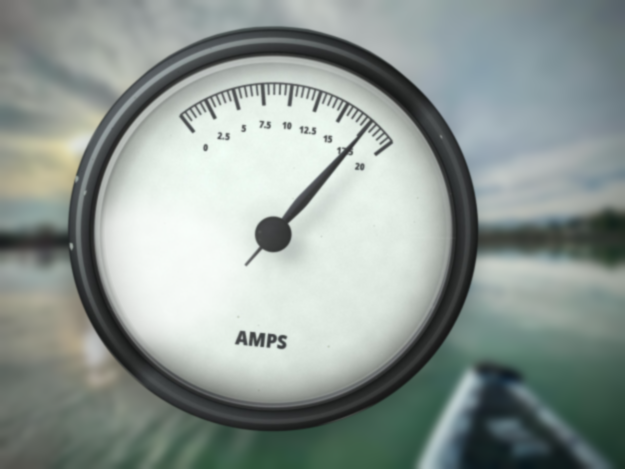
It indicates 17.5; A
